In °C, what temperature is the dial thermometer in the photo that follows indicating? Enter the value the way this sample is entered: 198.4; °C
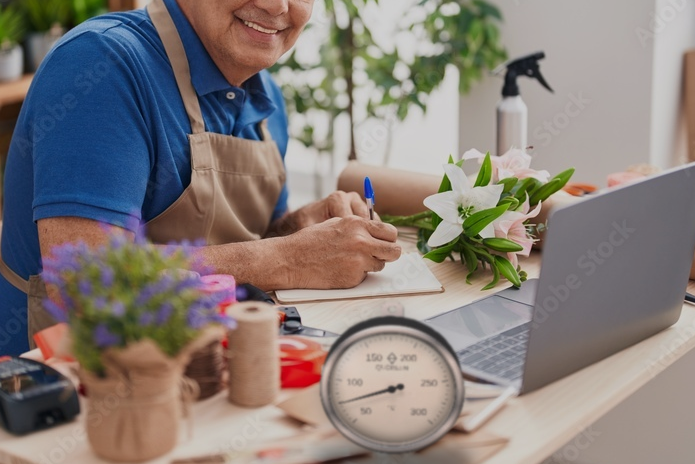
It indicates 75; °C
